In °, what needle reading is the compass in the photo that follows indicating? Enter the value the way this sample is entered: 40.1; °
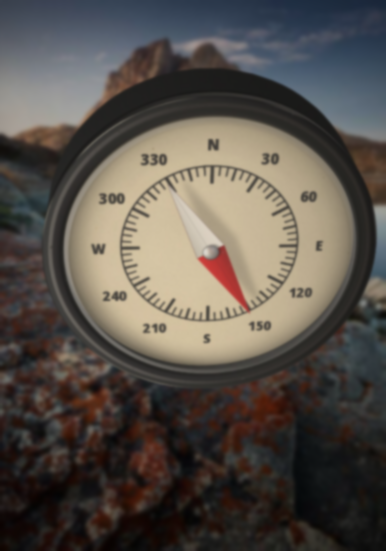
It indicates 150; °
